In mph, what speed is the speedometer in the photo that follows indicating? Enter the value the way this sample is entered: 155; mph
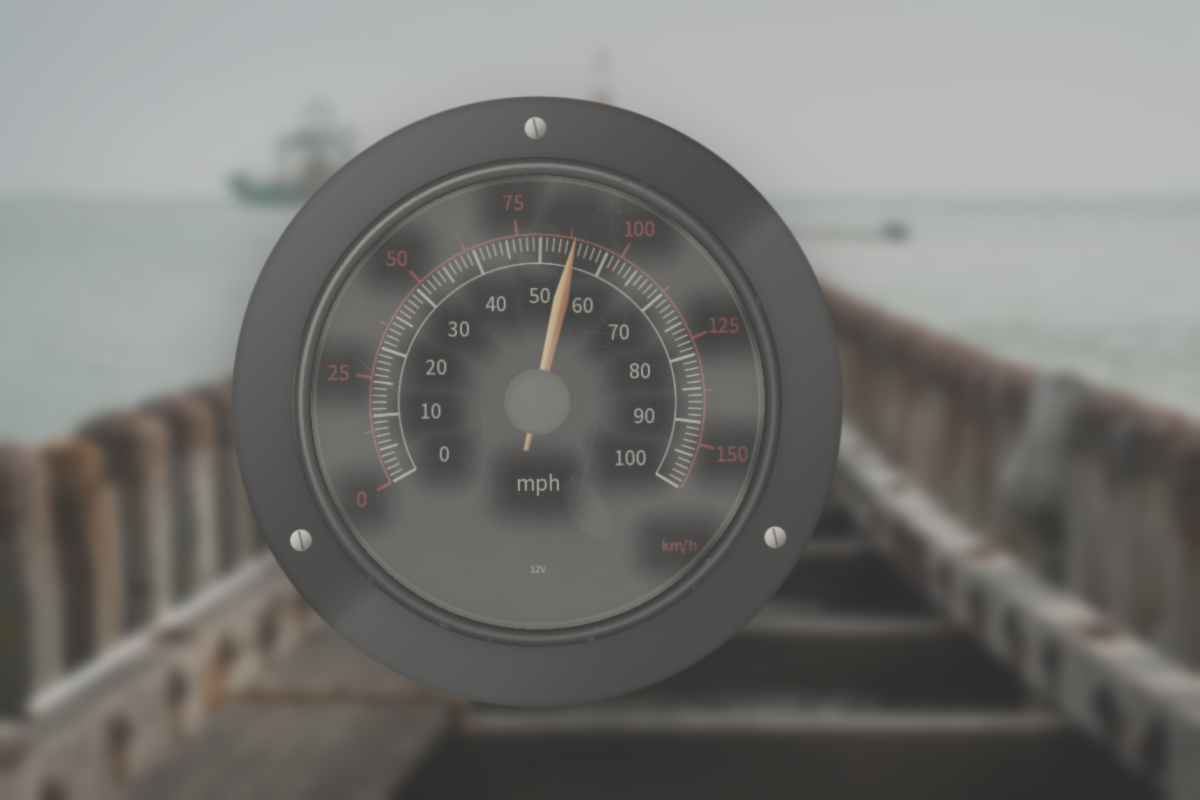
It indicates 55; mph
